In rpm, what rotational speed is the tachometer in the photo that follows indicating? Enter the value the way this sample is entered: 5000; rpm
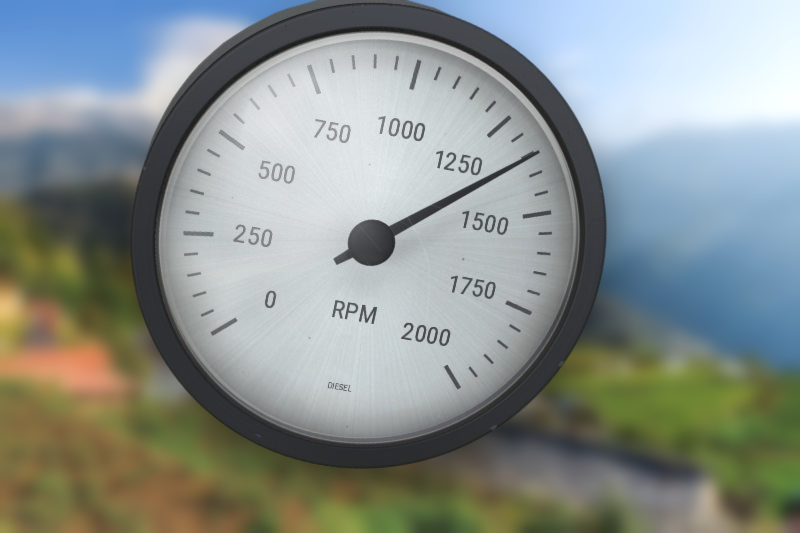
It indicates 1350; rpm
